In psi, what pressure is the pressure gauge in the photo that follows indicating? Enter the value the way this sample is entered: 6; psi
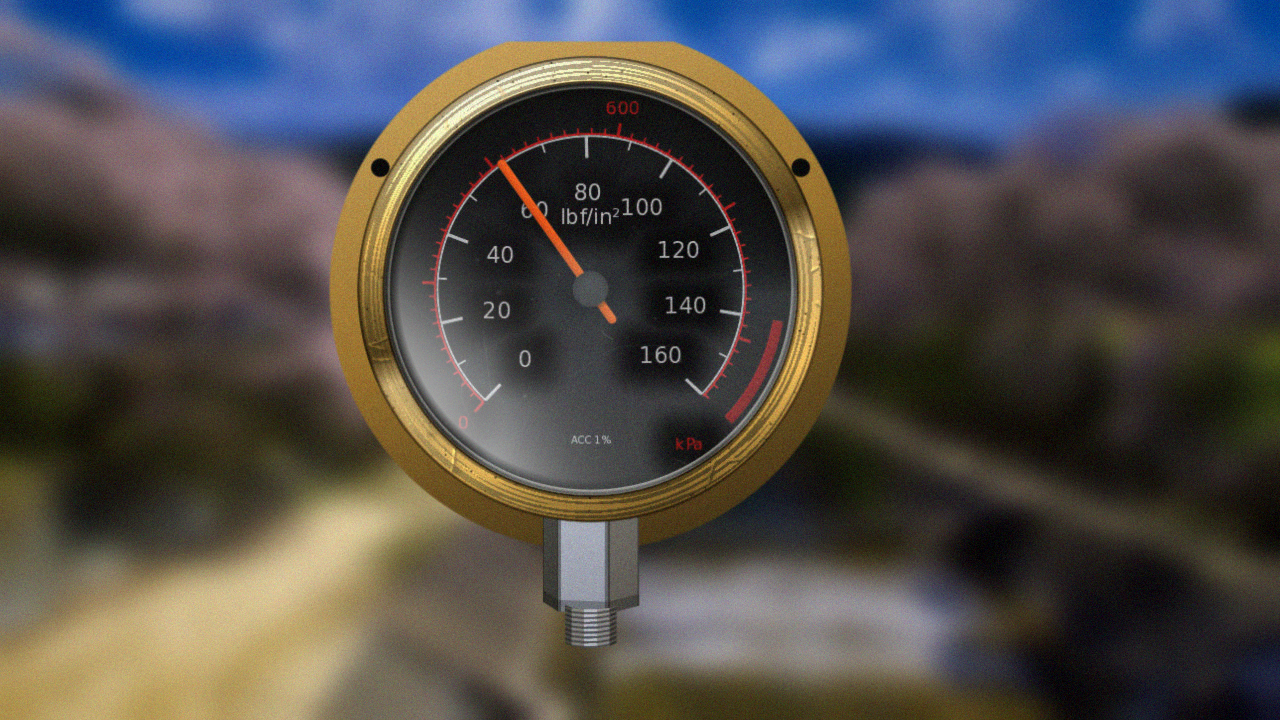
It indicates 60; psi
